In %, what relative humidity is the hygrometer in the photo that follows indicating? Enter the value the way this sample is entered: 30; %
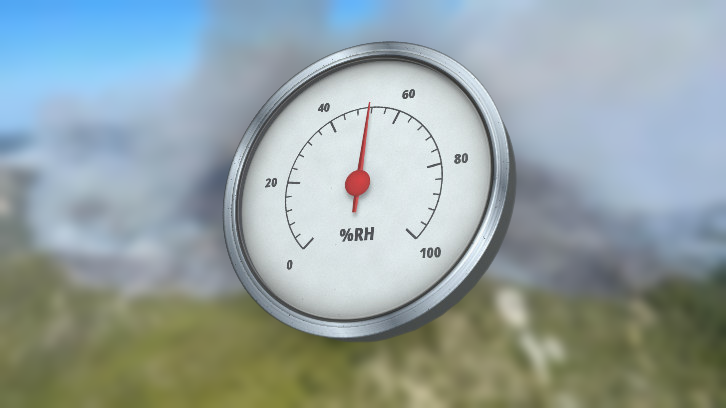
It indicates 52; %
